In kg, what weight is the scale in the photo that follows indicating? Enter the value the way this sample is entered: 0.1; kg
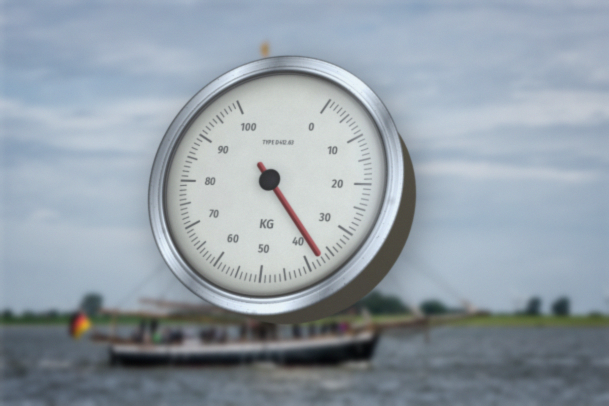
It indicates 37; kg
